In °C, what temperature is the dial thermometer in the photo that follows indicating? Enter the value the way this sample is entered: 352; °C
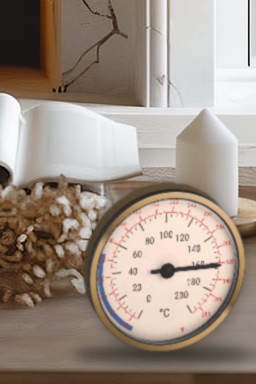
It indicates 160; °C
